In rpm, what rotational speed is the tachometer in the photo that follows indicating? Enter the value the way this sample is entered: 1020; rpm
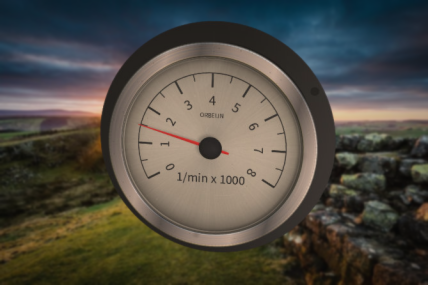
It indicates 1500; rpm
